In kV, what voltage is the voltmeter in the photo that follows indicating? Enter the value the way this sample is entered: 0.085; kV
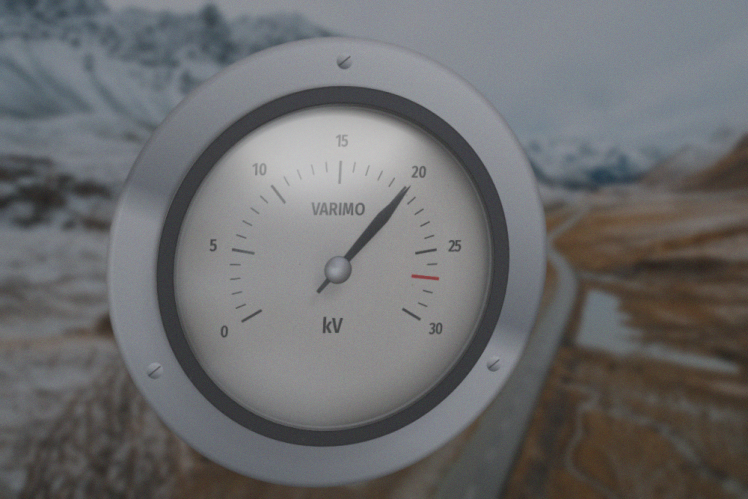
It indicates 20; kV
